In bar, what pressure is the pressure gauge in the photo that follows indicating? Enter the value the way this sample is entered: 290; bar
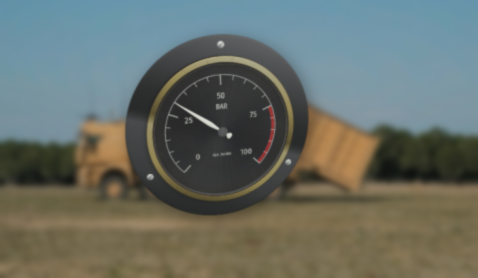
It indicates 30; bar
